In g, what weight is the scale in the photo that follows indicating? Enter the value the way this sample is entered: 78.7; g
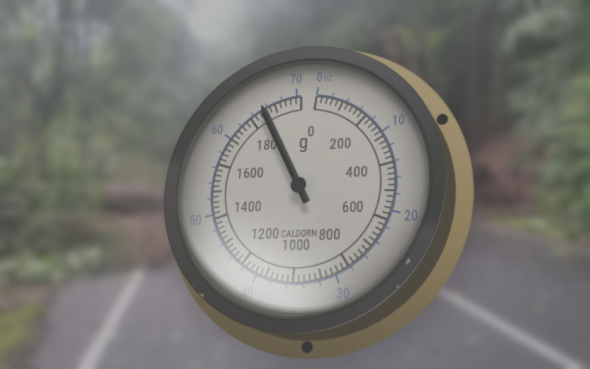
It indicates 1860; g
